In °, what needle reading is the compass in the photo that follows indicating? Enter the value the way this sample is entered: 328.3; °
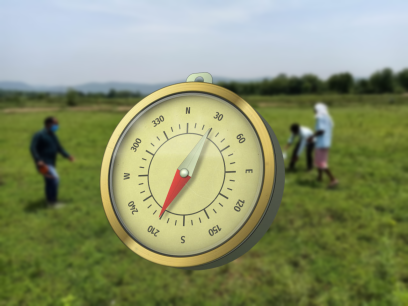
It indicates 210; °
